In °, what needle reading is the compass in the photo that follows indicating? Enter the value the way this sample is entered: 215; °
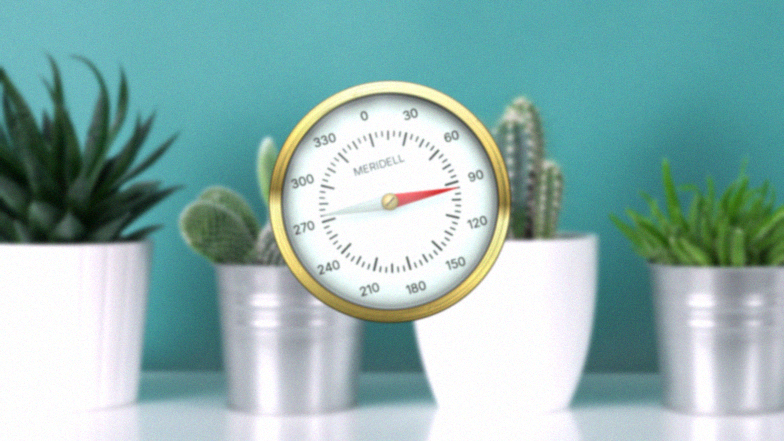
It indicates 95; °
